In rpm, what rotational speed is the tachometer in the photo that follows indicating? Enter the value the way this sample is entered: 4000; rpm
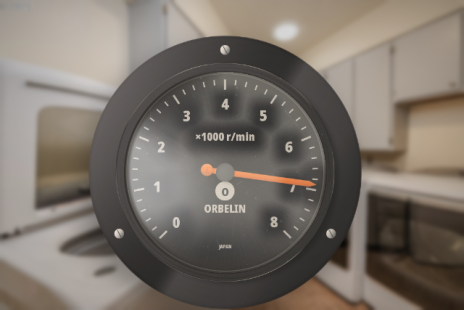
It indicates 6900; rpm
